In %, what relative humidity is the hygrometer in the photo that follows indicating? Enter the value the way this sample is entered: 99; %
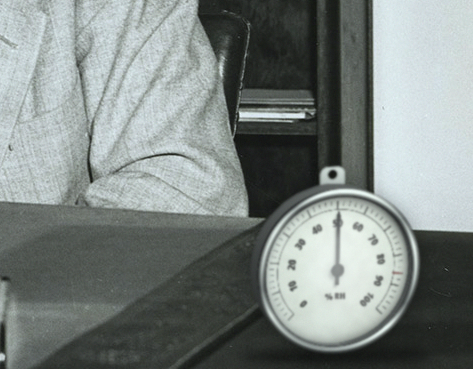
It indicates 50; %
